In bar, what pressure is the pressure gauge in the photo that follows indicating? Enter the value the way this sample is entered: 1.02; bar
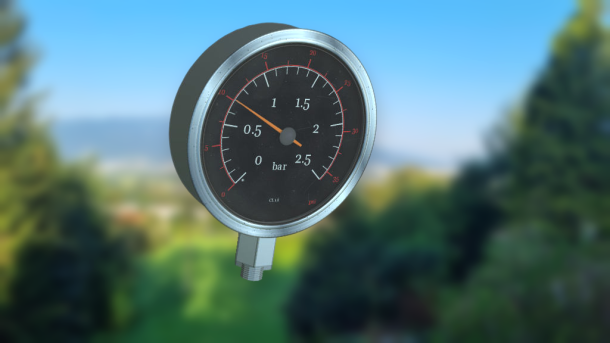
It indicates 0.7; bar
